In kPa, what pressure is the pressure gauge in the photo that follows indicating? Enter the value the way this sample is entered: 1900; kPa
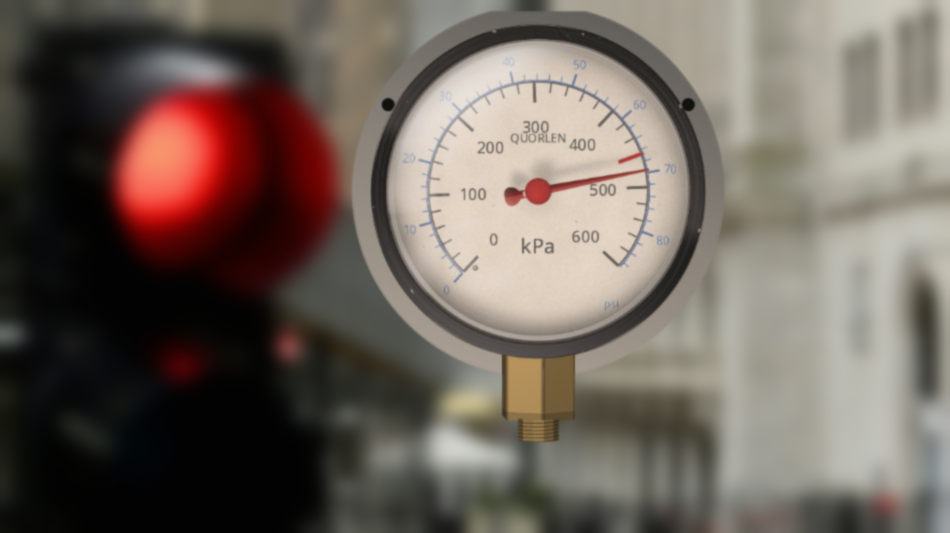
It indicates 480; kPa
